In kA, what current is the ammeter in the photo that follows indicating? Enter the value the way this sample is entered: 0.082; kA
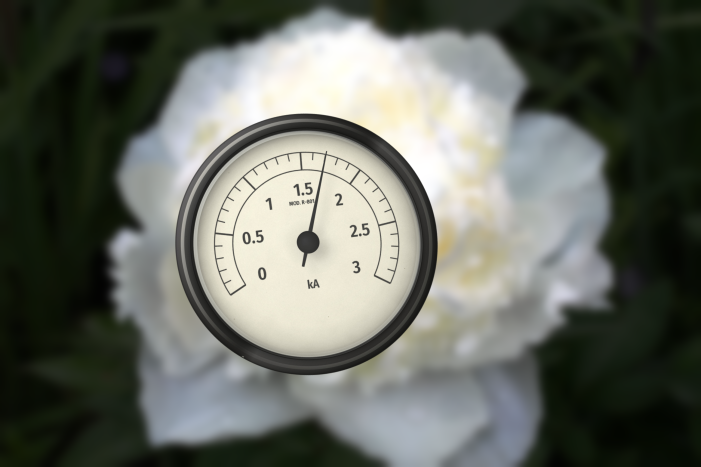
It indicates 1.7; kA
